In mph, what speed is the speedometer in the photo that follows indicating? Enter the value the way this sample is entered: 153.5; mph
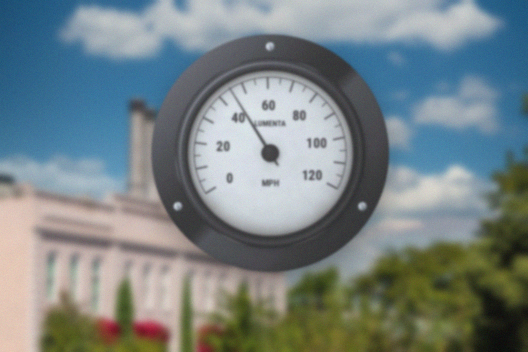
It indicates 45; mph
